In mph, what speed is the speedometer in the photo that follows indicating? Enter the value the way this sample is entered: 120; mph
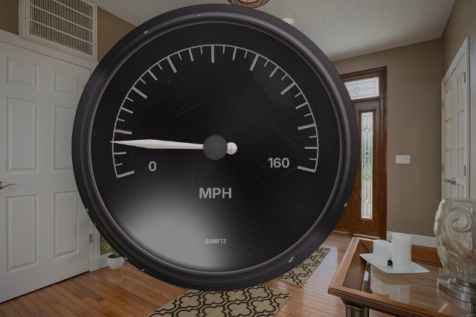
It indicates 15; mph
